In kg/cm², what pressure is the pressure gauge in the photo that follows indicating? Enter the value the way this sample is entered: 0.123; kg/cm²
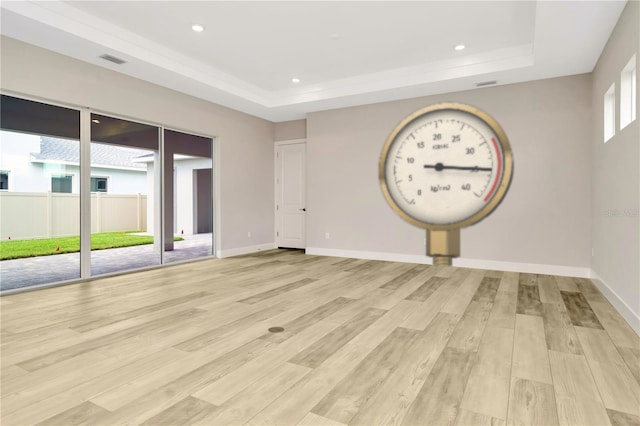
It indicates 35; kg/cm²
